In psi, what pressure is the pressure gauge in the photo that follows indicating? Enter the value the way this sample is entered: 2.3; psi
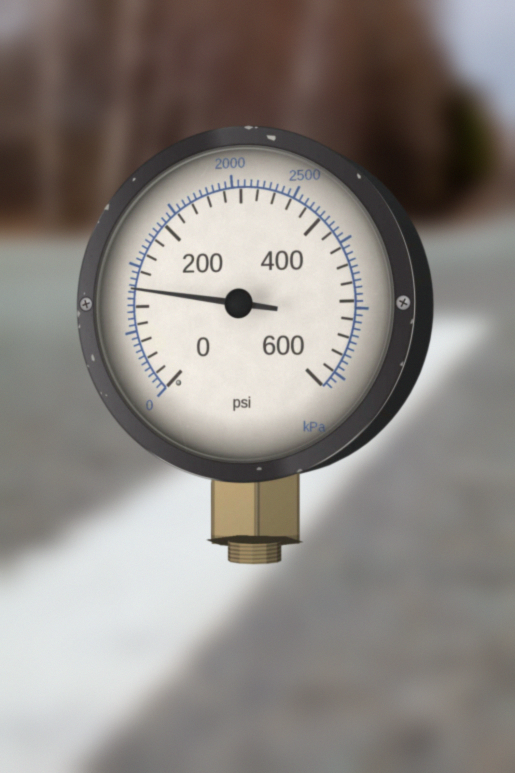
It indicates 120; psi
